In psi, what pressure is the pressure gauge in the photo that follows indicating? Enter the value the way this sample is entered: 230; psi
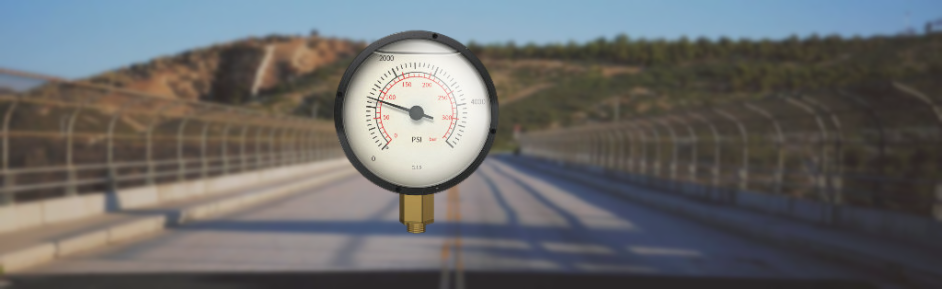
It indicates 1200; psi
